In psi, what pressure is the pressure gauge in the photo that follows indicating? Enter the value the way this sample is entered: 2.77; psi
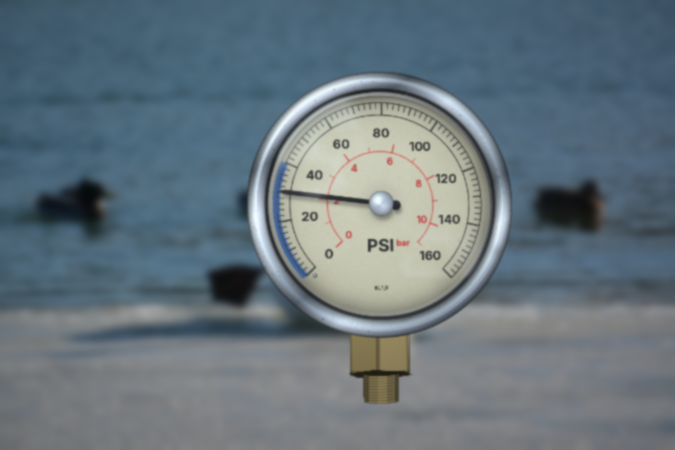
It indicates 30; psi
